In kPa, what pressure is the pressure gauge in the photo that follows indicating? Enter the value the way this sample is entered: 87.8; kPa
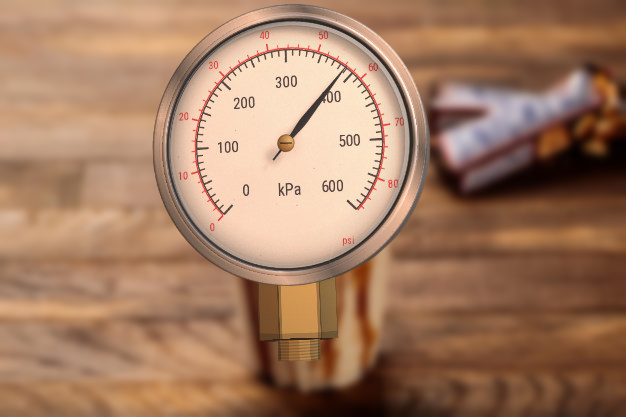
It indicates 390; kPa
